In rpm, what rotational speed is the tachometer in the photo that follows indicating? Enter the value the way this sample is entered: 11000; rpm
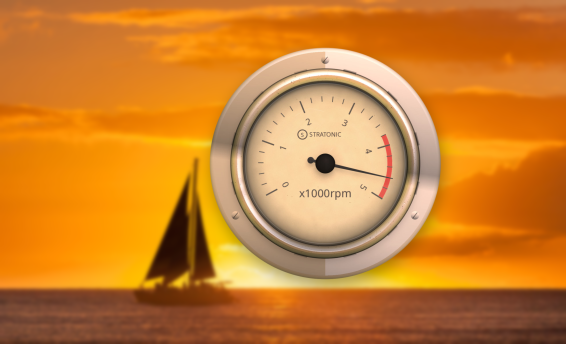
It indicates 4600; rpm
